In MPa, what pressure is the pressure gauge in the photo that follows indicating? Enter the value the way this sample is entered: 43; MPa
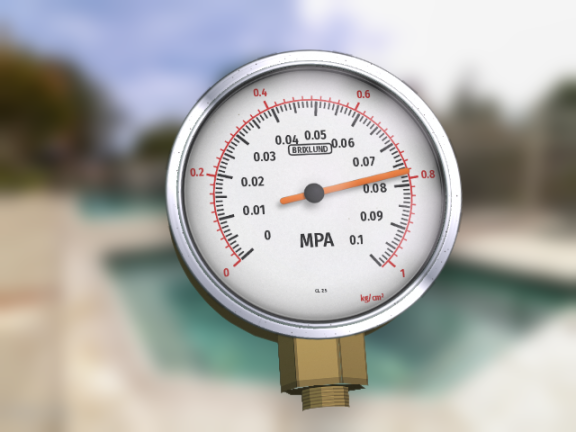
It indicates 0.077; MPa
